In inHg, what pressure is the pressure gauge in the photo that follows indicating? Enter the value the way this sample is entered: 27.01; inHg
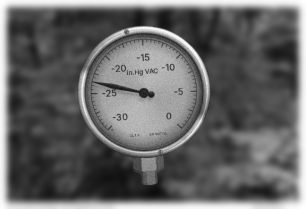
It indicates -23.5; inHg
